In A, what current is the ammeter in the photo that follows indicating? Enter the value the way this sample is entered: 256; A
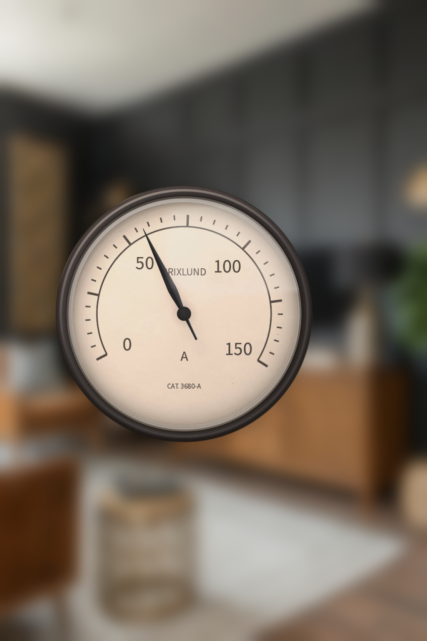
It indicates 57.5; A
